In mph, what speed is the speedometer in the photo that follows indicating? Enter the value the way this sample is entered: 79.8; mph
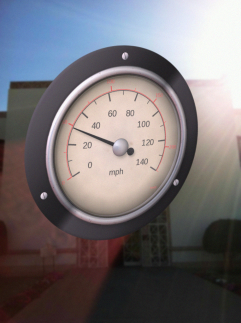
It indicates 30; mph
